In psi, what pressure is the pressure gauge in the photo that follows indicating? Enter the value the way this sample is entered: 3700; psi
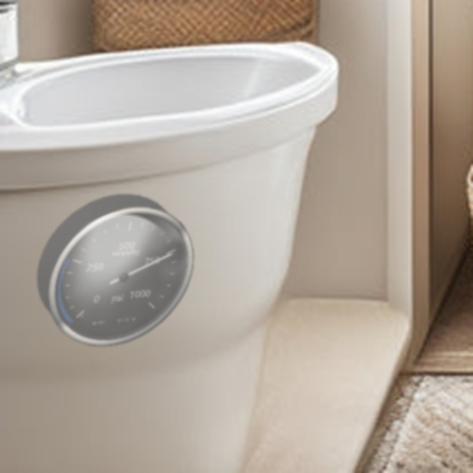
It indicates 750; psi
